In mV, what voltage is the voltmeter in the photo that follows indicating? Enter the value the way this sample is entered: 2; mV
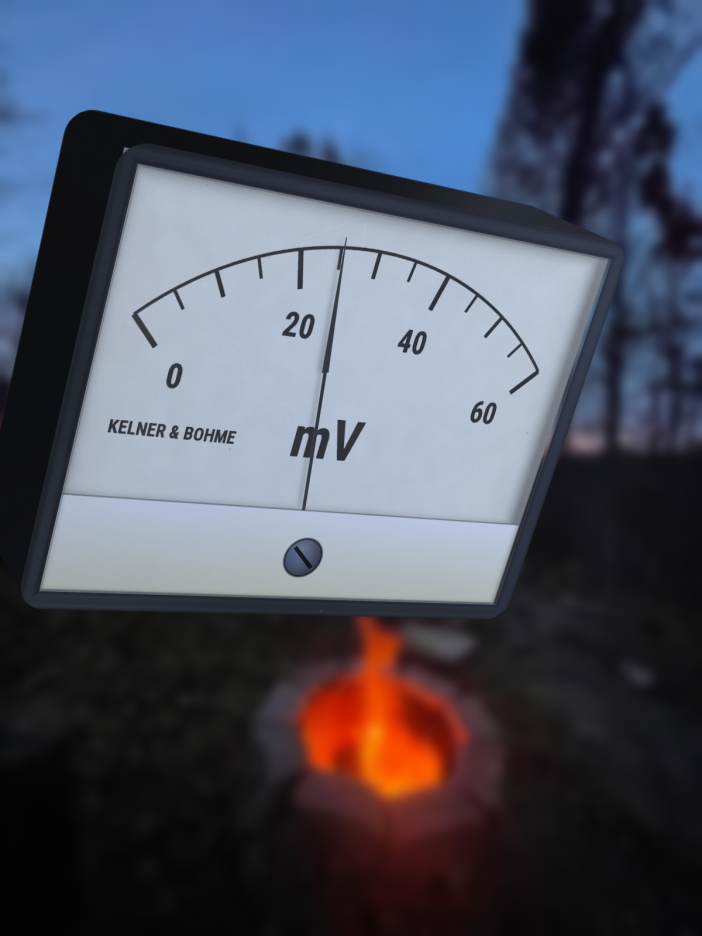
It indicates 25; mV
